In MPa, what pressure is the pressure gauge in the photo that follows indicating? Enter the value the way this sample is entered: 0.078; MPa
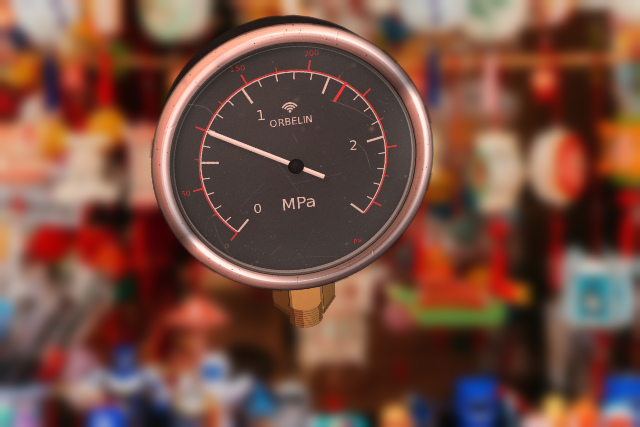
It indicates 0.7; MPa
